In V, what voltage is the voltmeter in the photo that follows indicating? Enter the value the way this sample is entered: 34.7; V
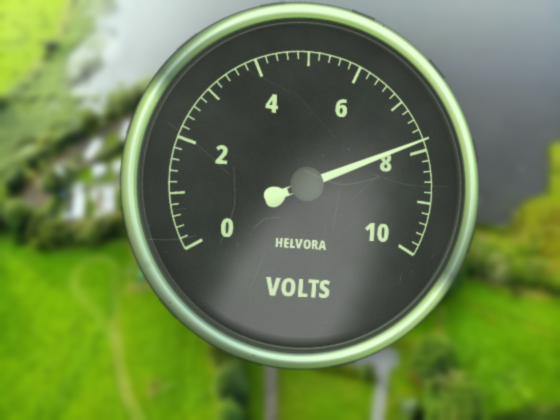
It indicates 7.8; V
